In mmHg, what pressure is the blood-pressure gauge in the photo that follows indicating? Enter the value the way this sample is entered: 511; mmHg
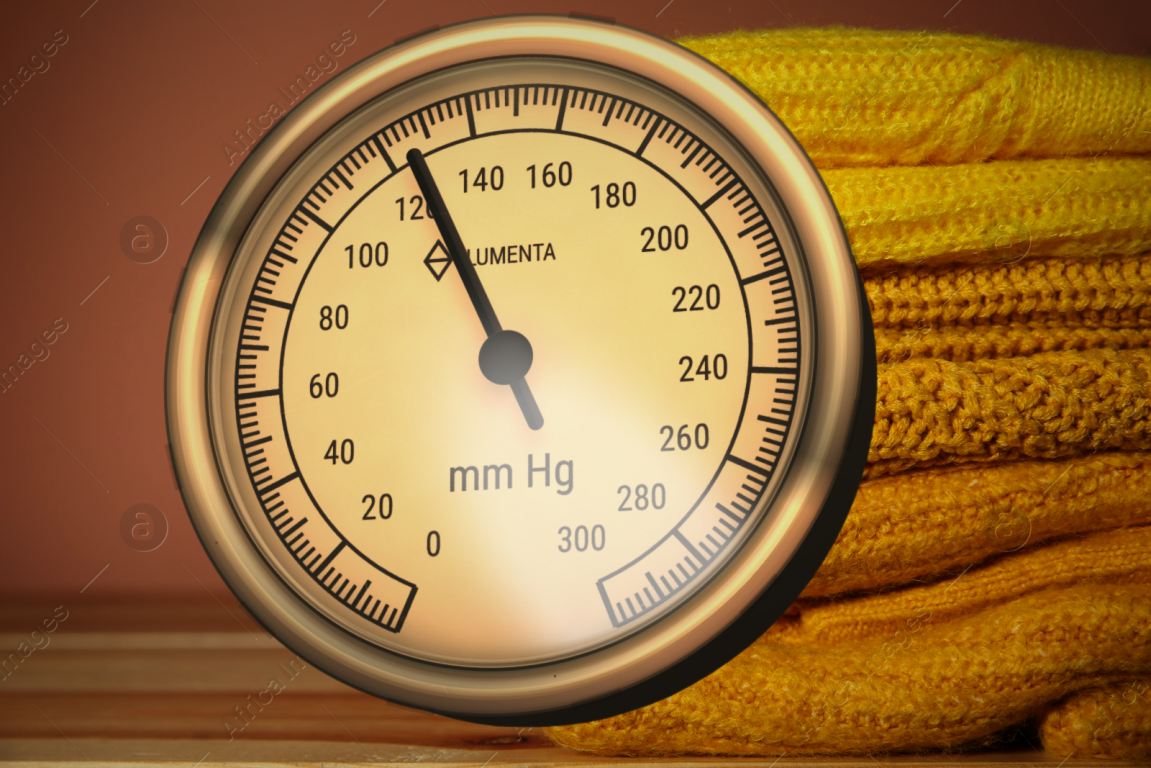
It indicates 126; mmHg
